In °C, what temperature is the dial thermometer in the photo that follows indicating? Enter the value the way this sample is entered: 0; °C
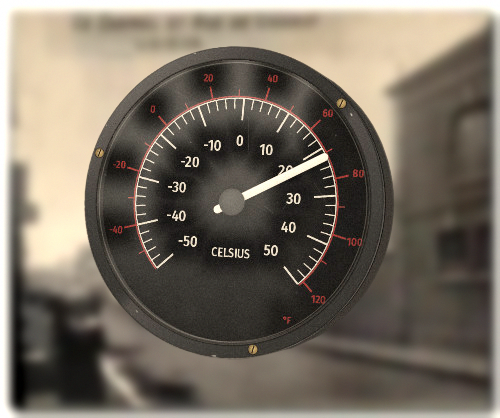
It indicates 22; °C
